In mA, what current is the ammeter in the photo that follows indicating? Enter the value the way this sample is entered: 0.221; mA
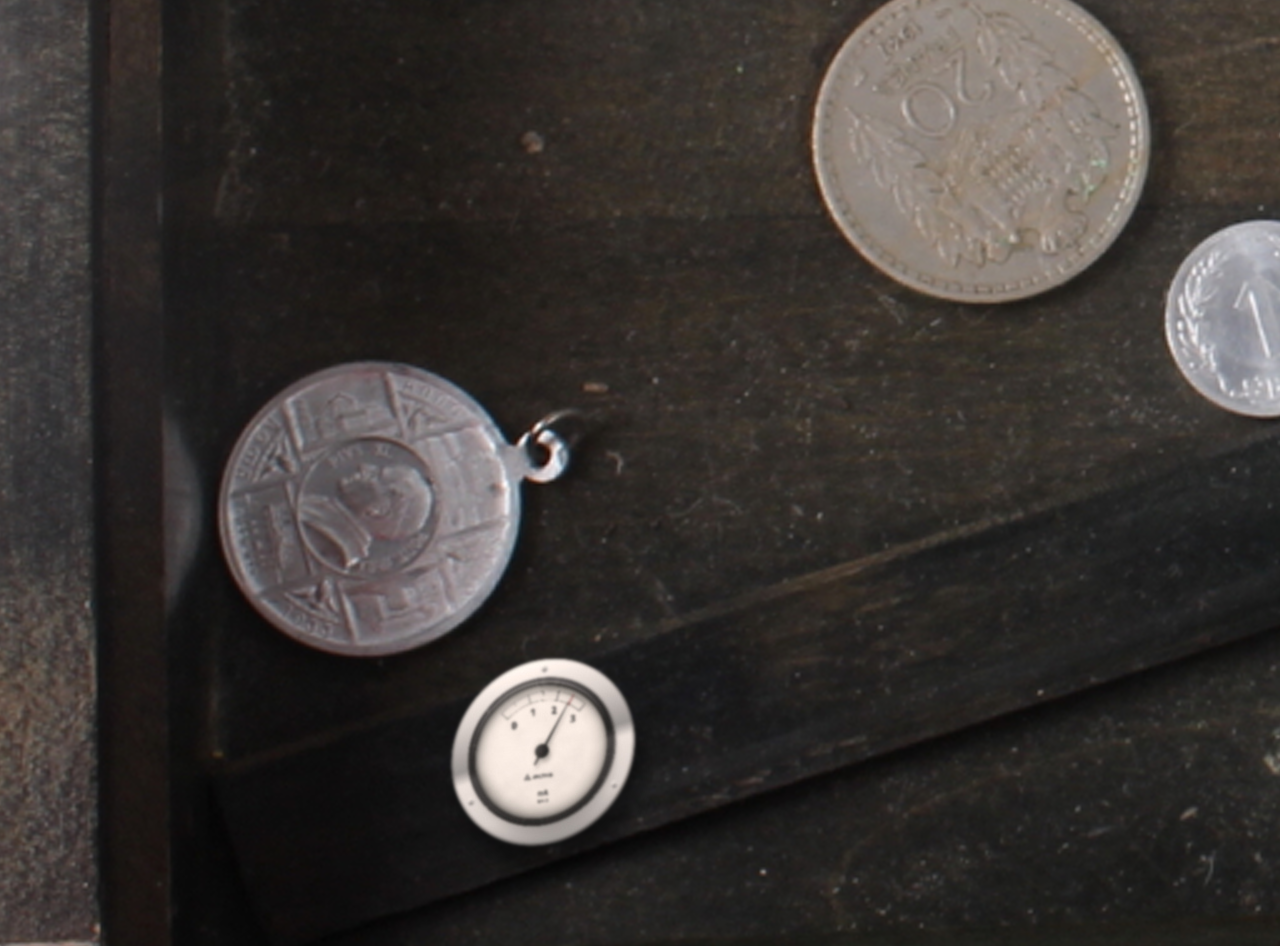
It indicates 2.5; mA
